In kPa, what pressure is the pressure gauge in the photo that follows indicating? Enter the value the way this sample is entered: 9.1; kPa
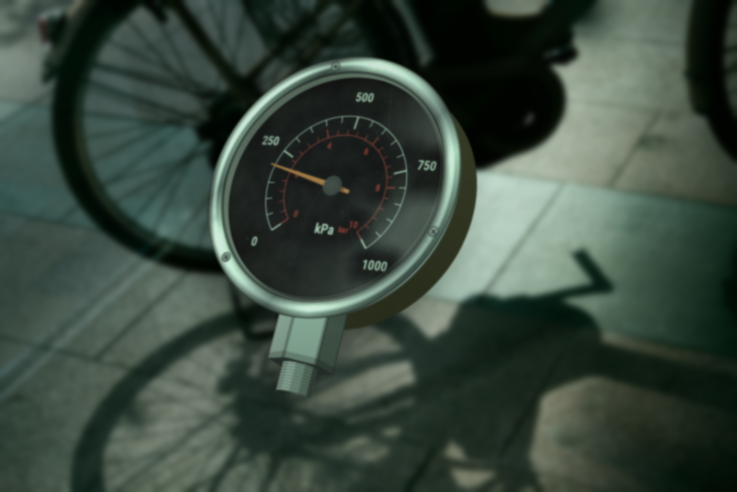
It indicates 200; kPa
